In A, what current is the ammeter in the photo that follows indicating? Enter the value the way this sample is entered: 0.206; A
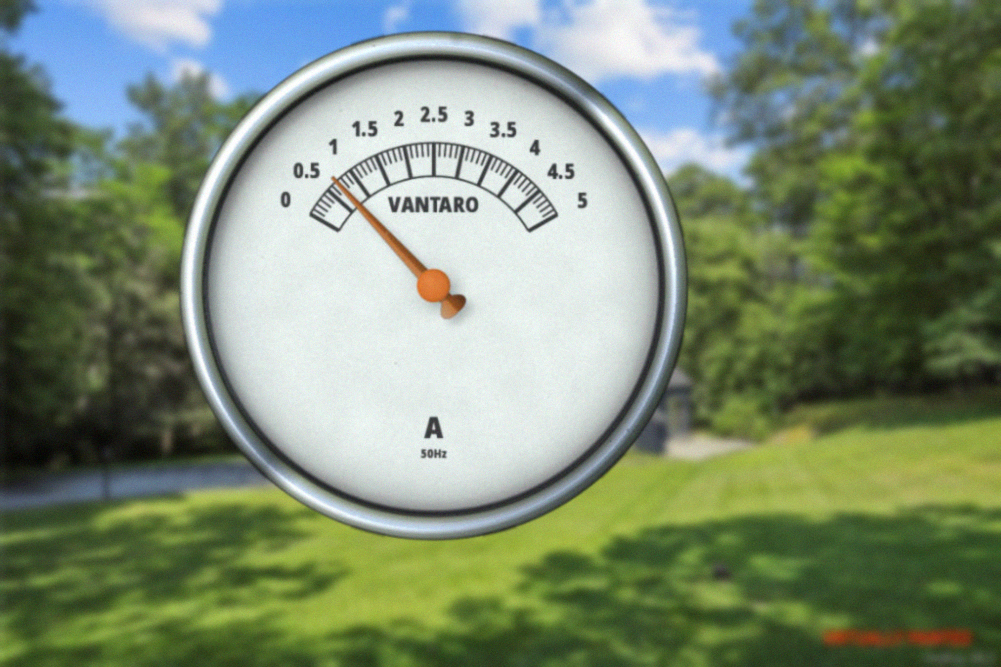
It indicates 0.7; A
